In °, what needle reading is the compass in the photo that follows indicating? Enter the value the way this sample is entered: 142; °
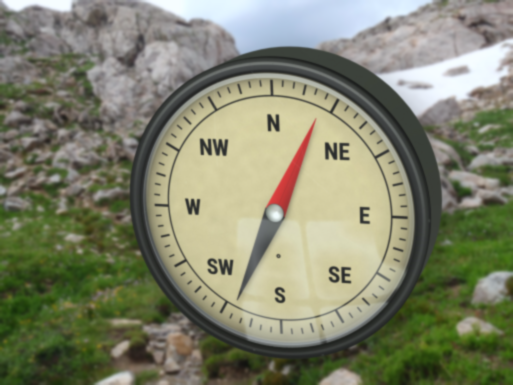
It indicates 25; °
